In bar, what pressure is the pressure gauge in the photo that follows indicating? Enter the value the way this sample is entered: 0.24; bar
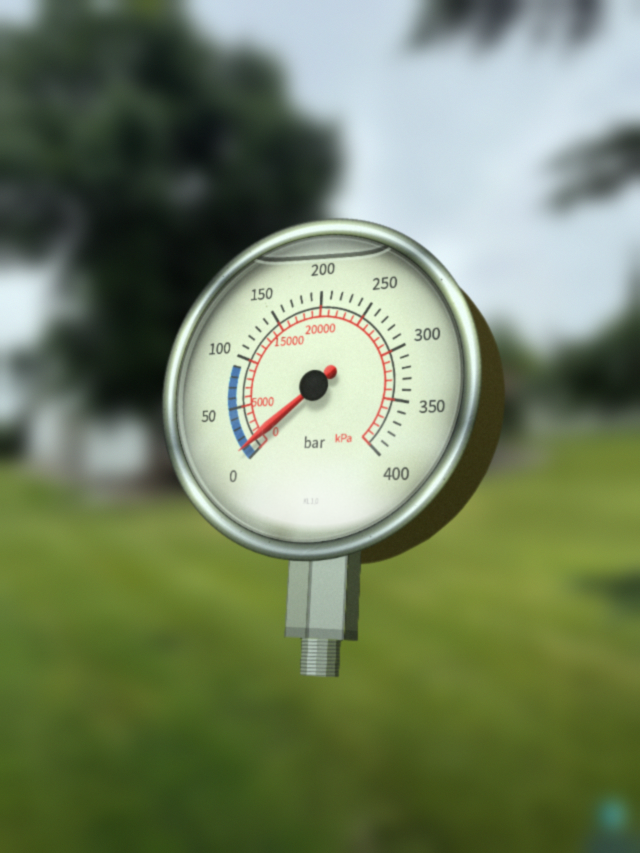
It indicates 10; bar
